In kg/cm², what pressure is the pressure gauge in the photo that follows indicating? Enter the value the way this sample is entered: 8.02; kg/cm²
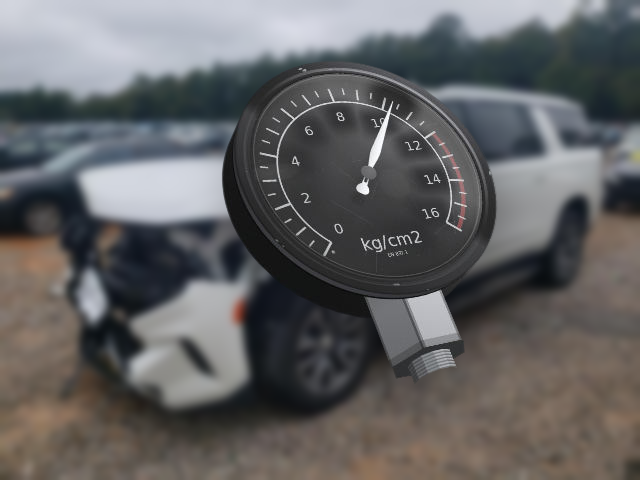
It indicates 10.25; kg/cm²
